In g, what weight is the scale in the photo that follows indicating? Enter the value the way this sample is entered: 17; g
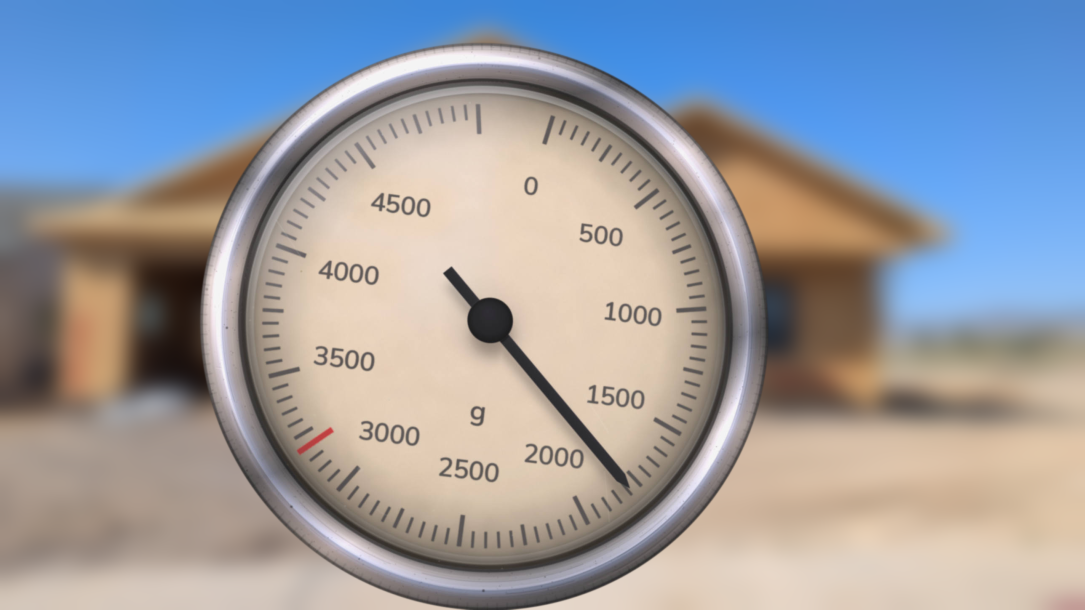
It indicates 1800; g
